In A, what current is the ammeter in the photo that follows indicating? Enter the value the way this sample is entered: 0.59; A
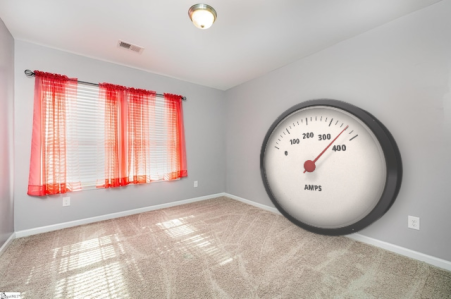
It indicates 360; A
